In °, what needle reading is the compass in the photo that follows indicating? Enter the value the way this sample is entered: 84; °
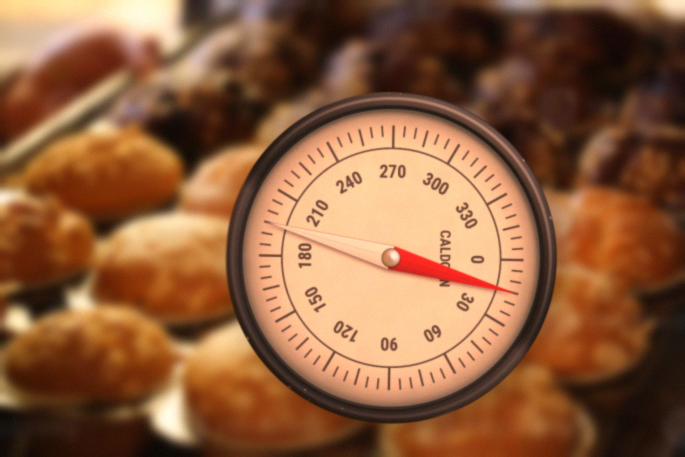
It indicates 15; °
